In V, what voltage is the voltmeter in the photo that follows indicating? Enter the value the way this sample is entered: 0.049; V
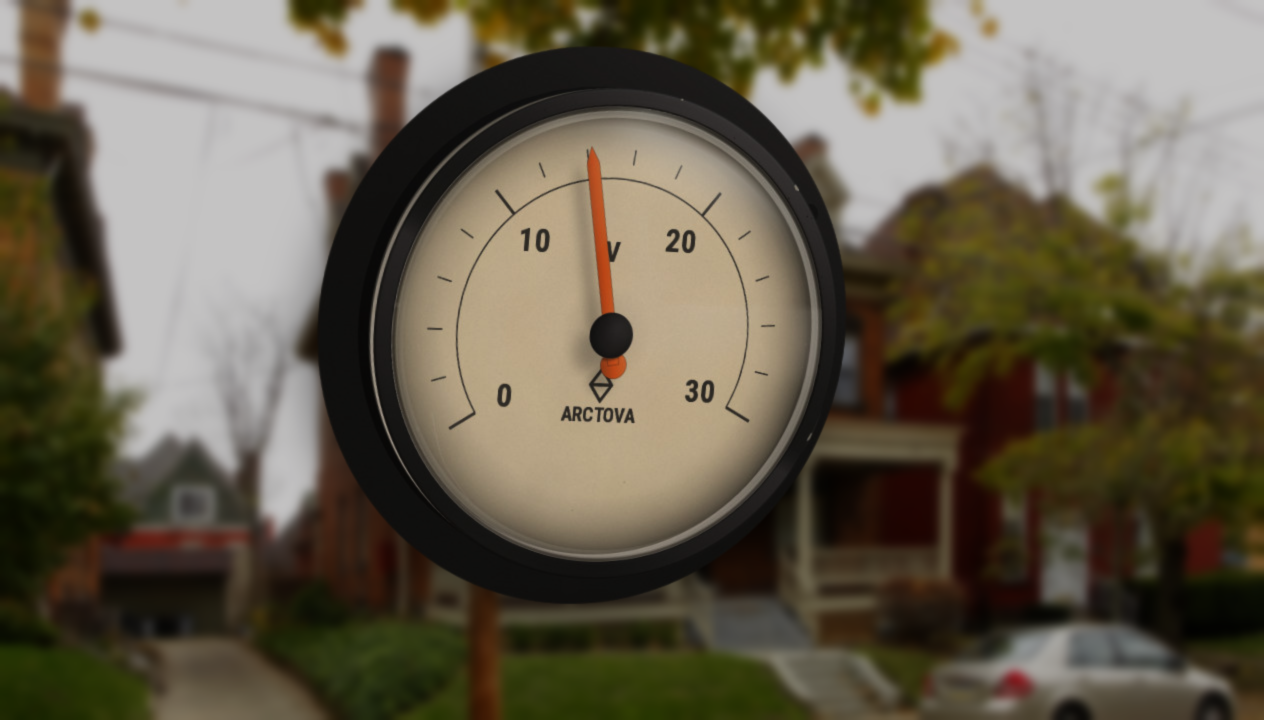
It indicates 14; V
